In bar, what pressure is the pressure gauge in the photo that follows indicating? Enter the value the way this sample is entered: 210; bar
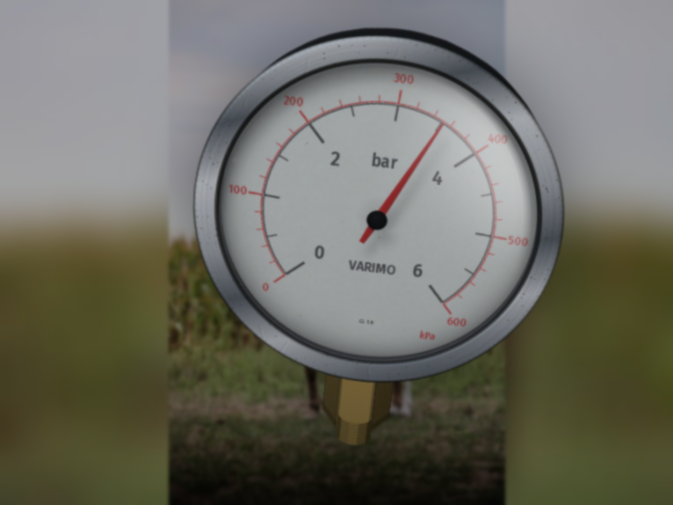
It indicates 3.5; bar
